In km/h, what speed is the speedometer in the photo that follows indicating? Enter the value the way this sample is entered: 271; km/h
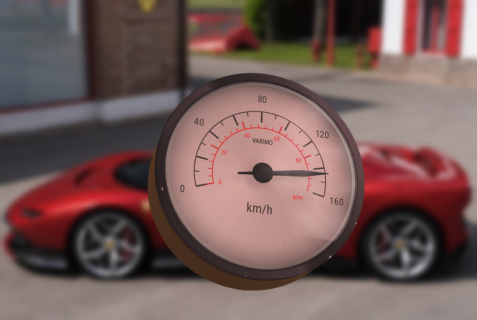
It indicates 145; km/h
